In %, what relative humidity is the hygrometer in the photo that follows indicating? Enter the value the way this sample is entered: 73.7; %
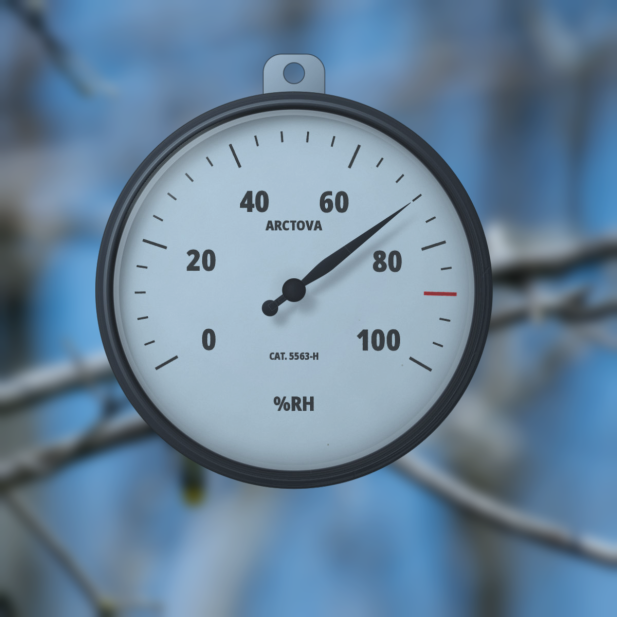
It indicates 72; %
